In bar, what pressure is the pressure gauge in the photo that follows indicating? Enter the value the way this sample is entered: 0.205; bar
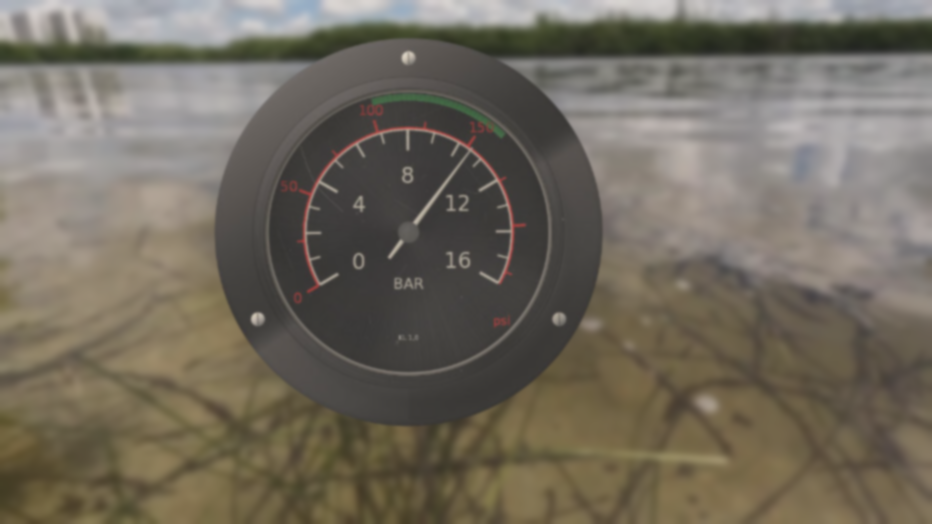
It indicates 10.5; bar
